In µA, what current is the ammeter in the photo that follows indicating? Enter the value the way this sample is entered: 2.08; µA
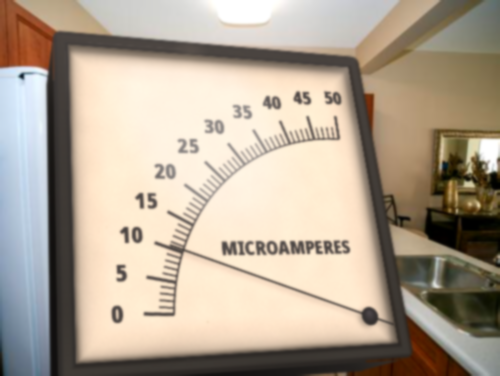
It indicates 10; µA
